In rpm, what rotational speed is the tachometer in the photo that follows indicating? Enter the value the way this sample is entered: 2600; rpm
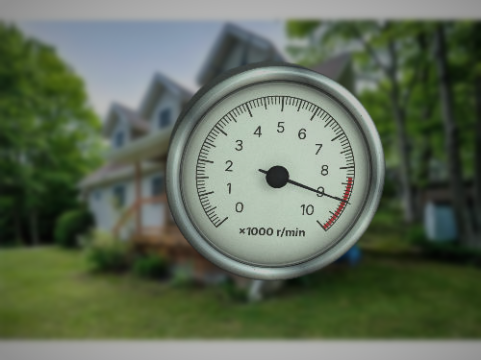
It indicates 9000; rpm
